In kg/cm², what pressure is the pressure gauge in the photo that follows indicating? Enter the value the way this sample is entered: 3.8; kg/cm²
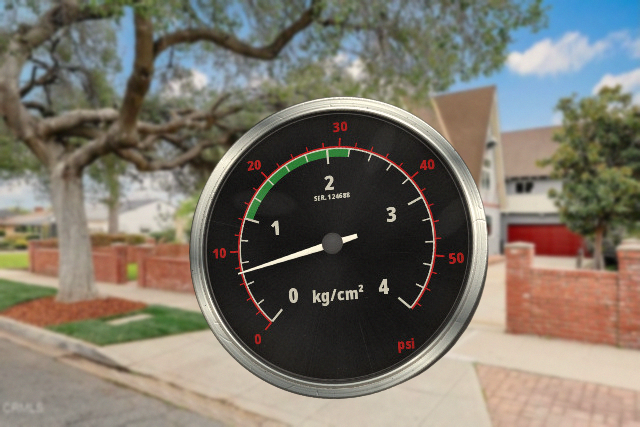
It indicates 0.5; kg/cm²
